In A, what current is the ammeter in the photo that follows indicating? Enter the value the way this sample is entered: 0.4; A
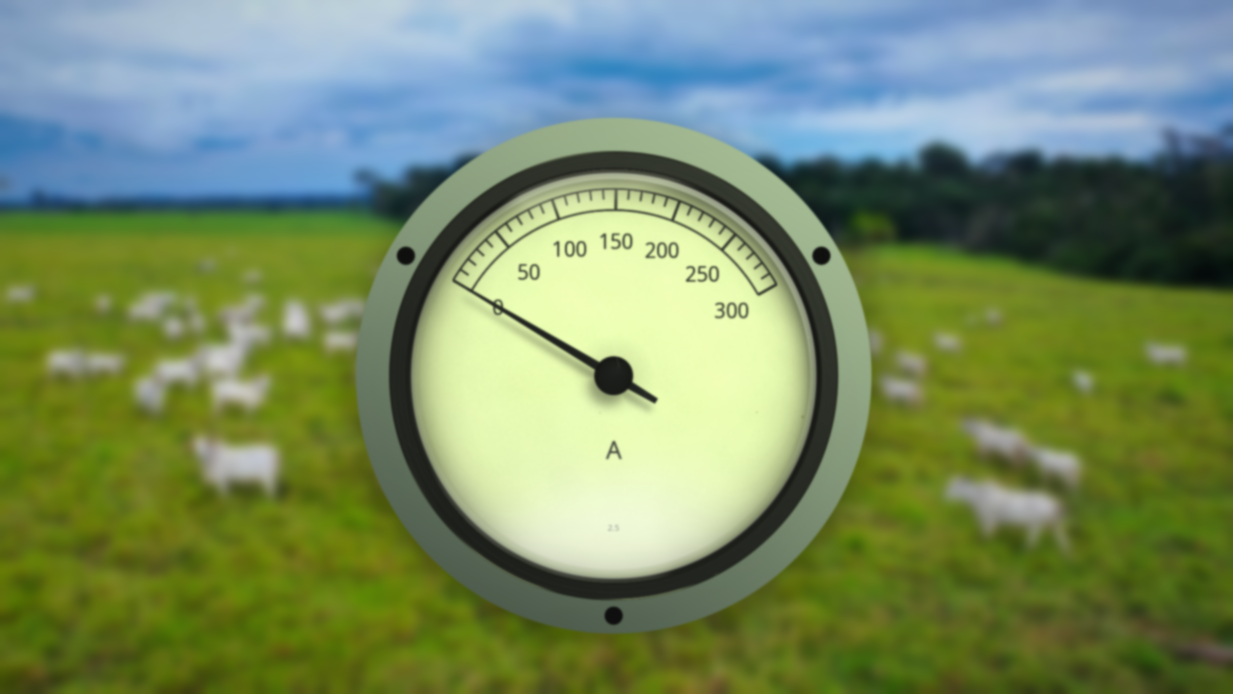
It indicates 0; A
